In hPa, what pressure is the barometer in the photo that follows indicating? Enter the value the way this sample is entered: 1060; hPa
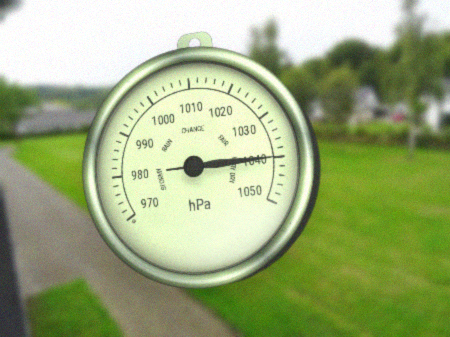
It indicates 1040; hPa
